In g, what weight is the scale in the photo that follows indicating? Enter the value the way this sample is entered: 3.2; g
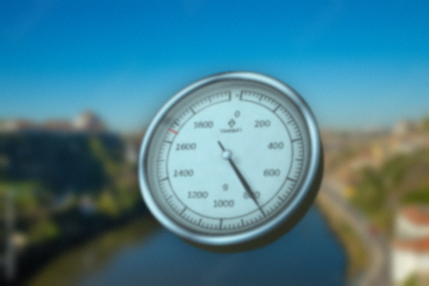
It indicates 800; g
